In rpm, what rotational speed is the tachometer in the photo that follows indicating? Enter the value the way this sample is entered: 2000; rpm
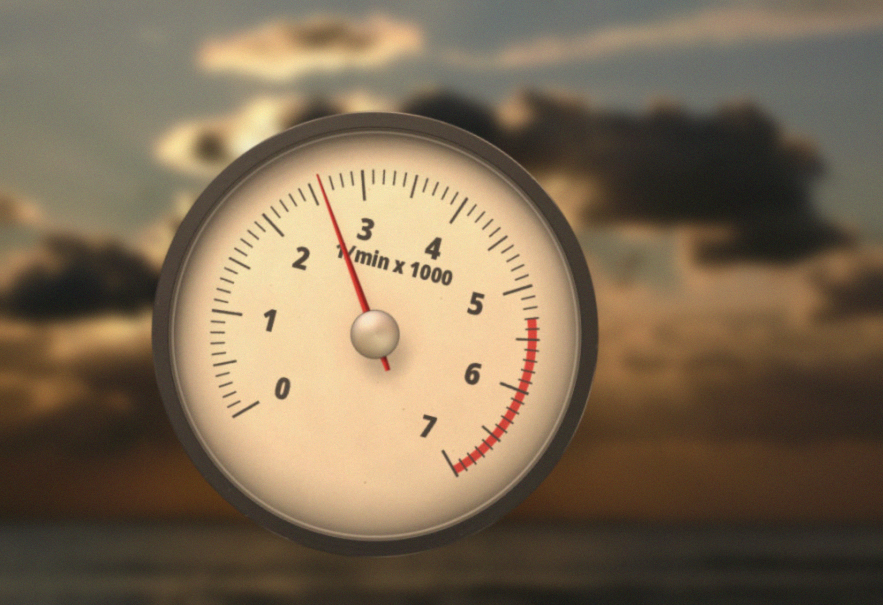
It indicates 2600; rpm
